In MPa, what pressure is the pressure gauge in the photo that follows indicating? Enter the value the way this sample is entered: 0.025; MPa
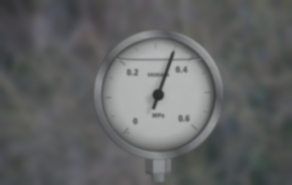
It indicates 0.35; MPa
